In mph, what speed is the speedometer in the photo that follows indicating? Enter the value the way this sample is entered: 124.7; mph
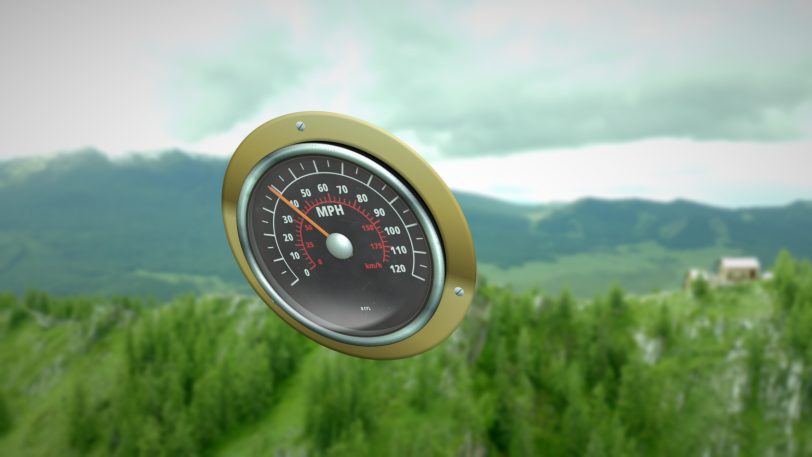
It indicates 40; mph
